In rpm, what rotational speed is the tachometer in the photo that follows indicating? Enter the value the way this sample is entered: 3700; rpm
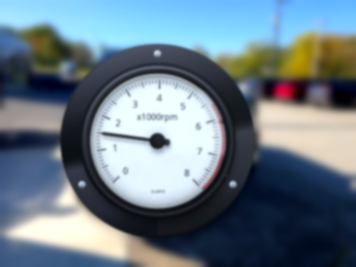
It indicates 1500; rpm
